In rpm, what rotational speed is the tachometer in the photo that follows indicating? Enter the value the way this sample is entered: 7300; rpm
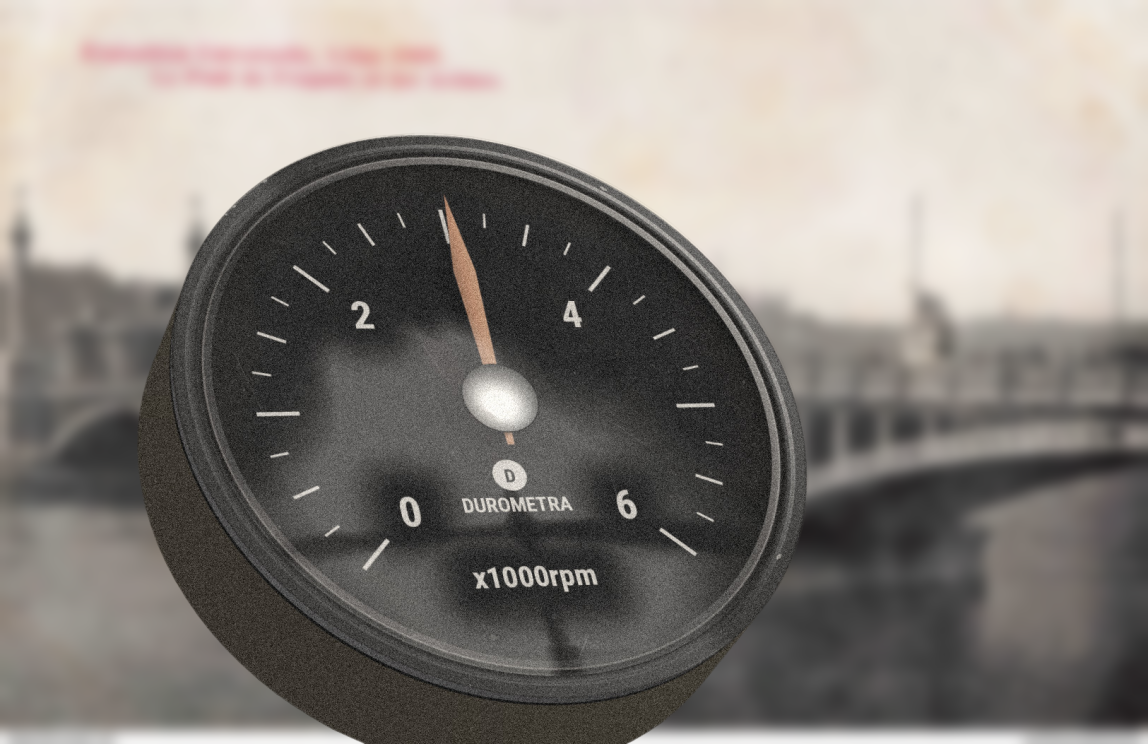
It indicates 3000; rpm
